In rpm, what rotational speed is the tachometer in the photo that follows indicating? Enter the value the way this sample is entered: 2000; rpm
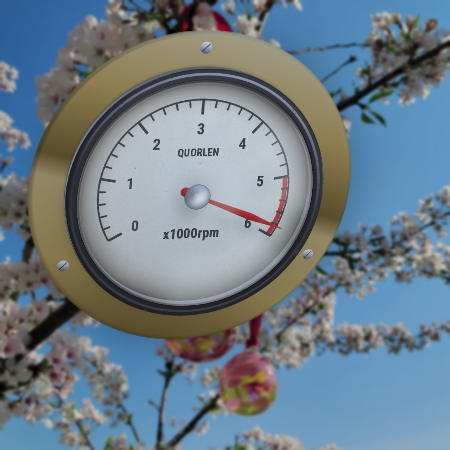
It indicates 5800; rpm
